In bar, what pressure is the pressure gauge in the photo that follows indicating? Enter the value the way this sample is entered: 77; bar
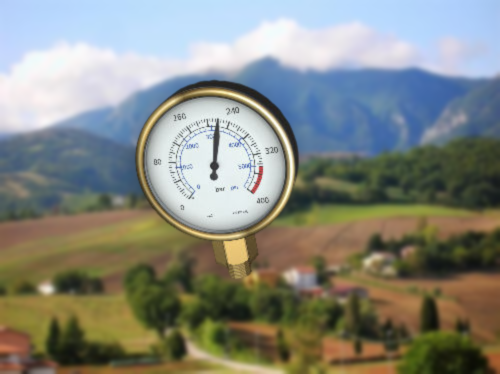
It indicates 220; bar
